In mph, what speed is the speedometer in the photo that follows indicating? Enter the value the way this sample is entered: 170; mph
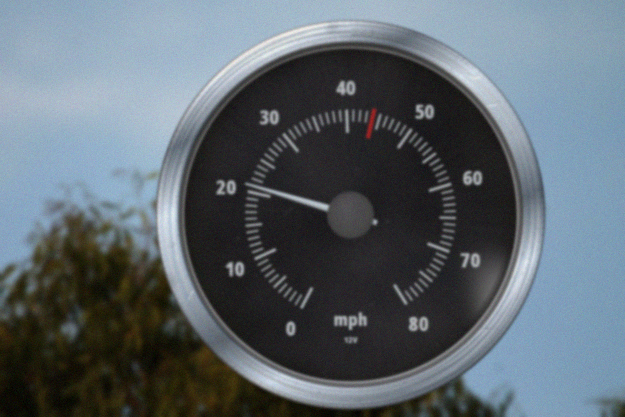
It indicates 21; mph
